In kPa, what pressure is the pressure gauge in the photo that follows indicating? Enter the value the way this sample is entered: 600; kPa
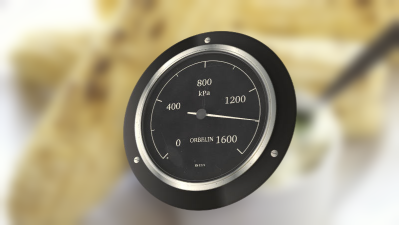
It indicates 1400; kPa
